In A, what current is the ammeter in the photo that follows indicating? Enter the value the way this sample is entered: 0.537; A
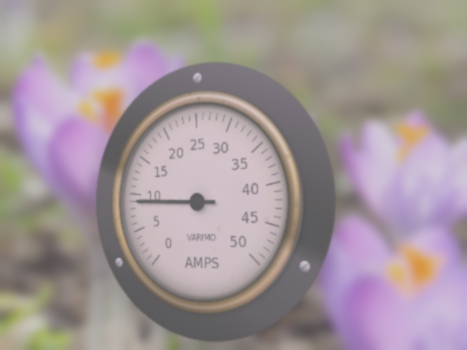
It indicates 9; A
